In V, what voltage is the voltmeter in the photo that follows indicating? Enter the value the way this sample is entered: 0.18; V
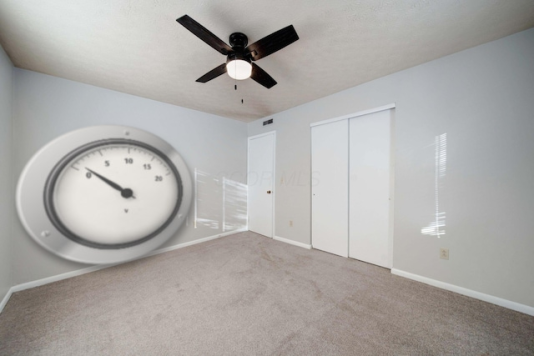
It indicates 1; V
